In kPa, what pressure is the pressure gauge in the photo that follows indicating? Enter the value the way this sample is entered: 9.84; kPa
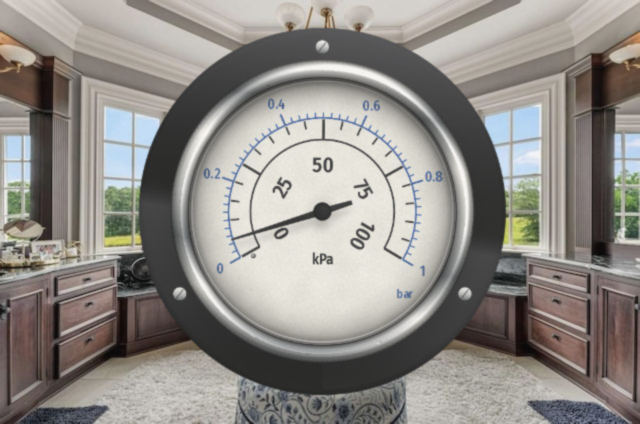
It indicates 5; kPa
